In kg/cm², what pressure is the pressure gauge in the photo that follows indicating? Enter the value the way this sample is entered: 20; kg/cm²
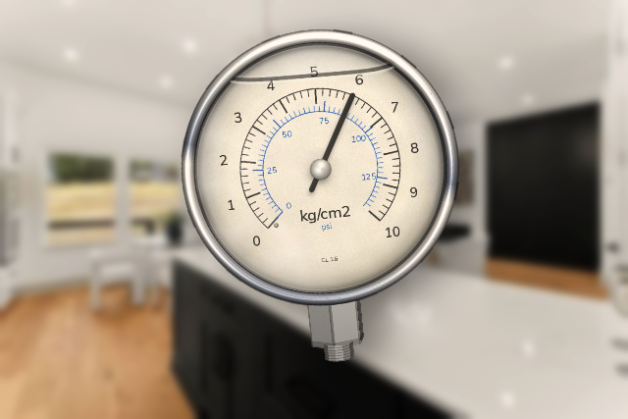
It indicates 6; kg/cm²
